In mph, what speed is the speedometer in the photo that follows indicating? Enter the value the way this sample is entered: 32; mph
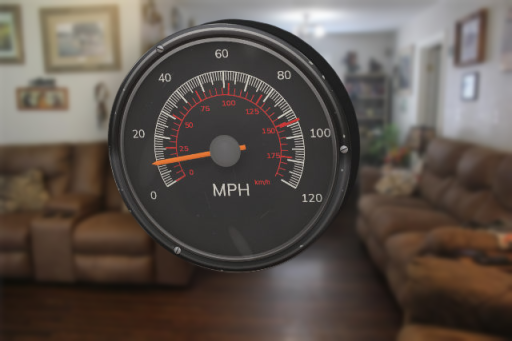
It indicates 10; mph
